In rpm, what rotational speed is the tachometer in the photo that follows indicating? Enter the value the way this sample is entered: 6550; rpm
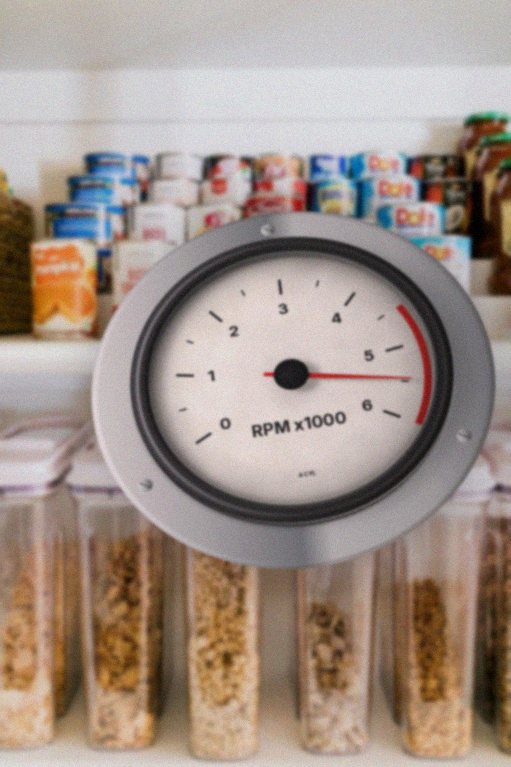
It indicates 5500; rpm
